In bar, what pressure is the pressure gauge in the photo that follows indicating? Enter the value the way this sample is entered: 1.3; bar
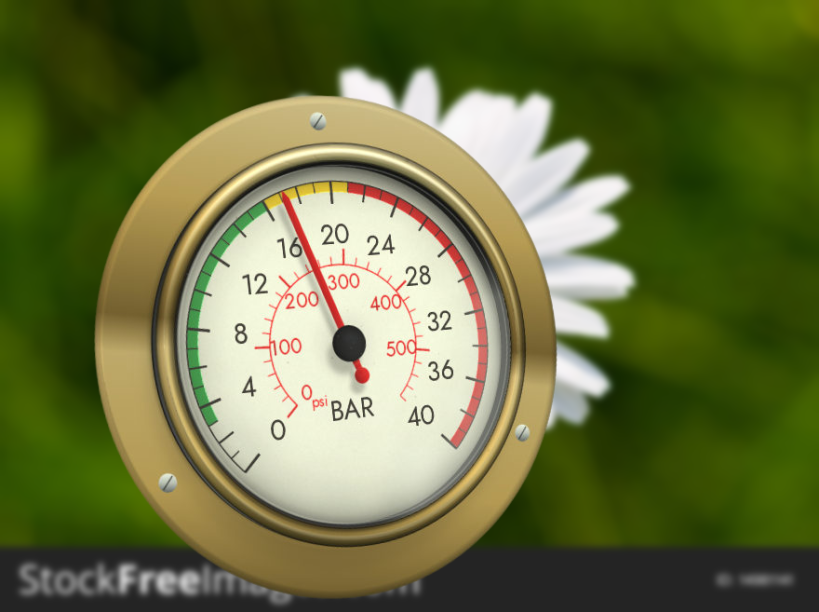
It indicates 17; bar
